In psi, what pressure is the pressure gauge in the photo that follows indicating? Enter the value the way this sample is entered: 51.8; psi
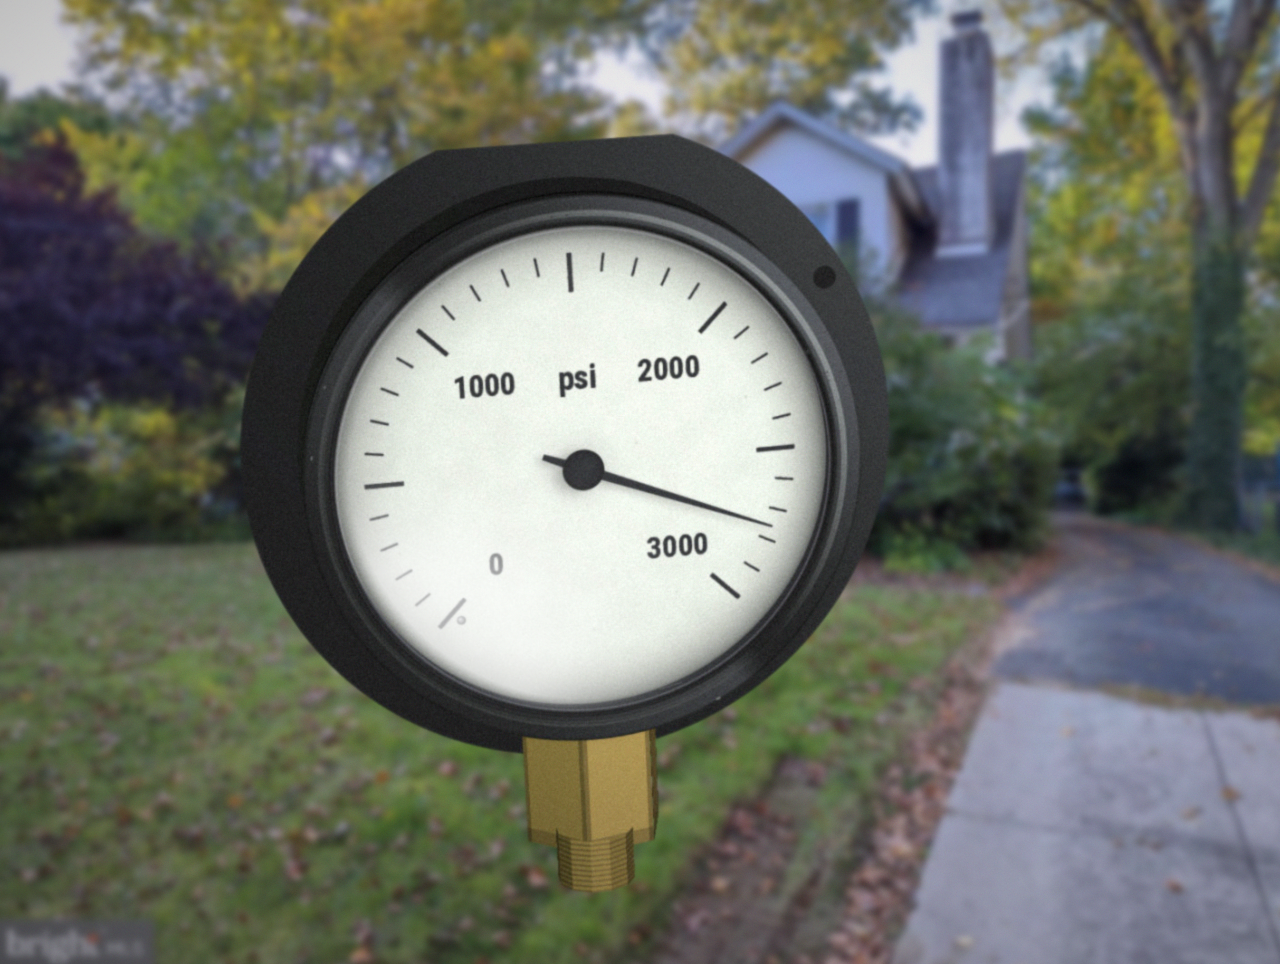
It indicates 2750; psi
